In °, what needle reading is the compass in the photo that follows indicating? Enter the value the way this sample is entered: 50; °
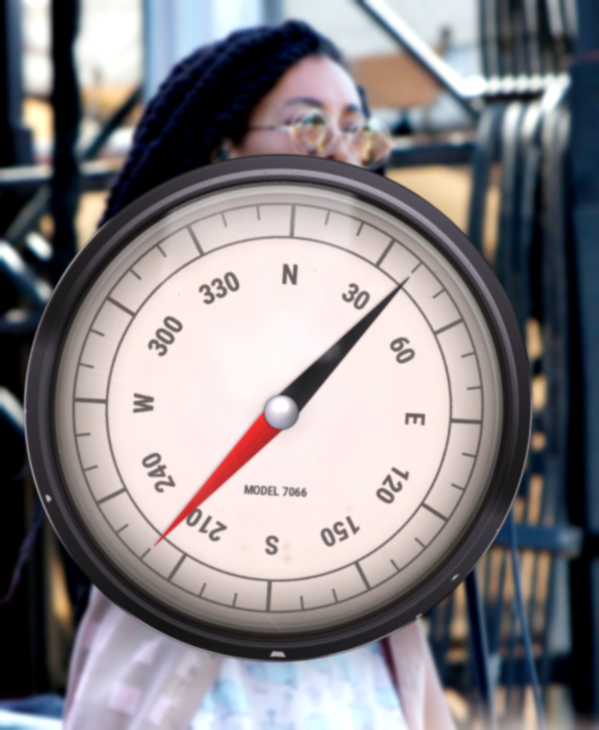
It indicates 220; °
